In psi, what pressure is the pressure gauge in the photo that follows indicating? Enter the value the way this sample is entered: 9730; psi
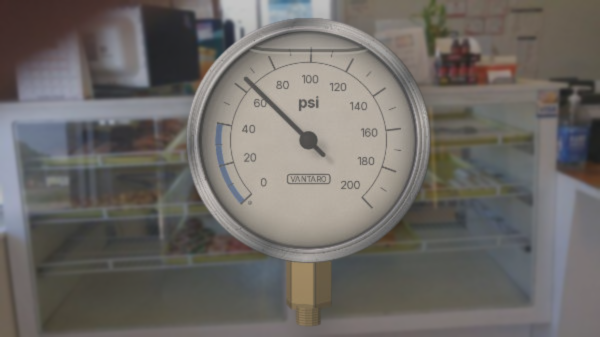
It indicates 65; psi
